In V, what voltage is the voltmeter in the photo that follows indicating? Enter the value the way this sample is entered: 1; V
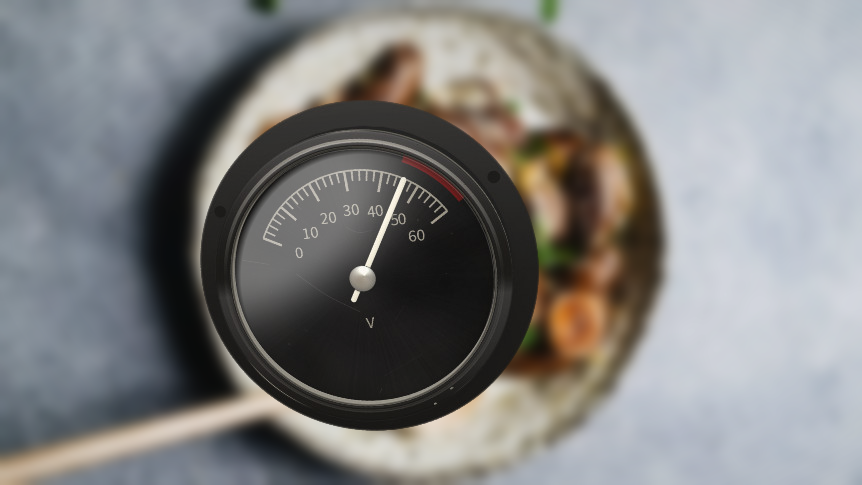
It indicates 46; V
